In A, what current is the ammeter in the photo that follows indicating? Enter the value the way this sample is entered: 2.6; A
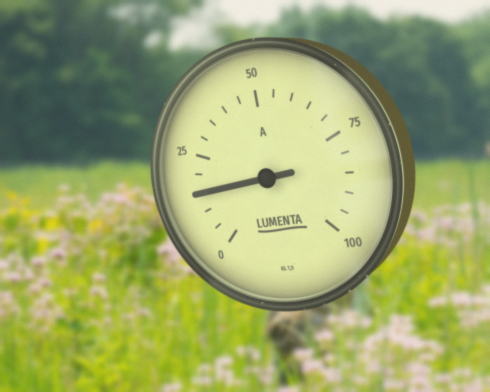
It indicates 15; A
